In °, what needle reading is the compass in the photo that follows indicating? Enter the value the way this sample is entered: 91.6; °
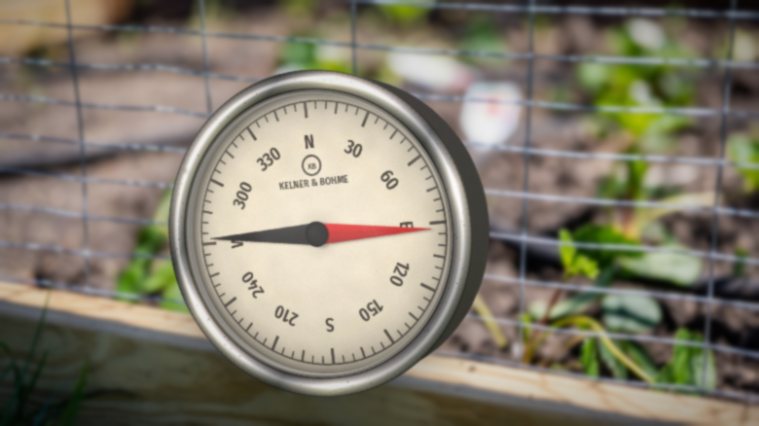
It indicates 92.5; °
